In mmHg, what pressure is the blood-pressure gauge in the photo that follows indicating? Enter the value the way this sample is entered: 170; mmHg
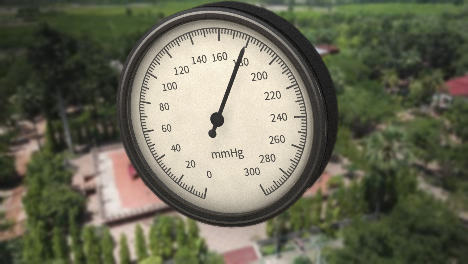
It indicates 180; mmHg
